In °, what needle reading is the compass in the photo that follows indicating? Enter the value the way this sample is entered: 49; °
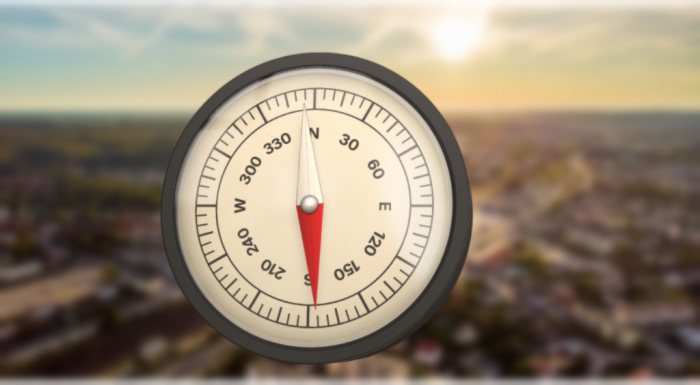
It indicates 175; °
